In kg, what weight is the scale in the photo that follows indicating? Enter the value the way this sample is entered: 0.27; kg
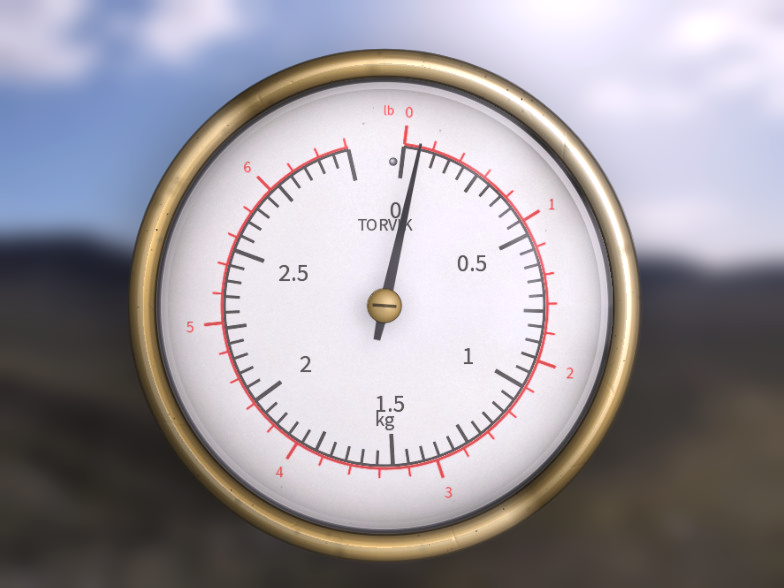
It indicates 0.05; kg
